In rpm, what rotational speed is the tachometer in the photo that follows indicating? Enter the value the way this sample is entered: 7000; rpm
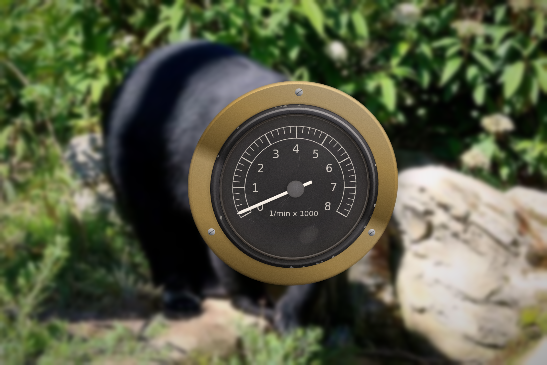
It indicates 200; rpm
